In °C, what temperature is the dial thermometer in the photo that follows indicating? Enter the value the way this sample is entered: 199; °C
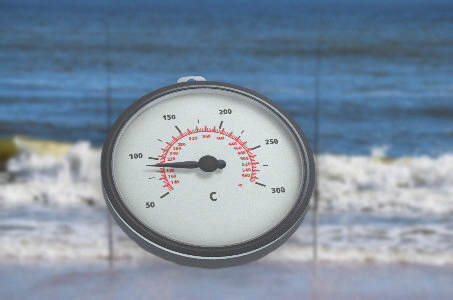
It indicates 87.5; °C
